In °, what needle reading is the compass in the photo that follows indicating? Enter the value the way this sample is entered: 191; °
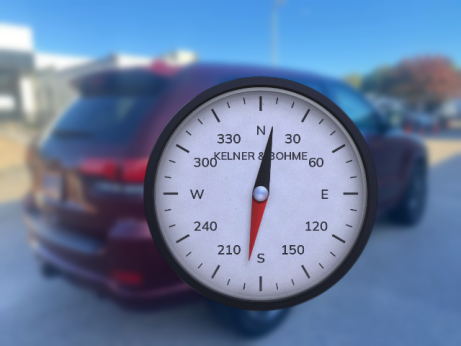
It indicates 190; °
